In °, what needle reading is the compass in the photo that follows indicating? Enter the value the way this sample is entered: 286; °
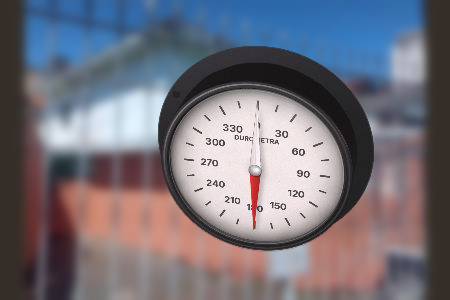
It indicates 180; °
